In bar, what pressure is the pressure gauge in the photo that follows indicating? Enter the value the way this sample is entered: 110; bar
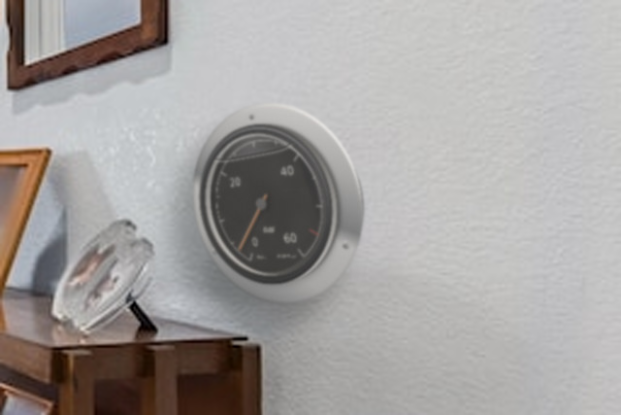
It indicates 2.5; bar
